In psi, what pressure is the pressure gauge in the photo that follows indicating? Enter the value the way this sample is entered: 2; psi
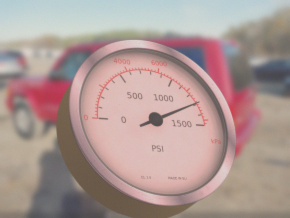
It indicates 1300; psi
